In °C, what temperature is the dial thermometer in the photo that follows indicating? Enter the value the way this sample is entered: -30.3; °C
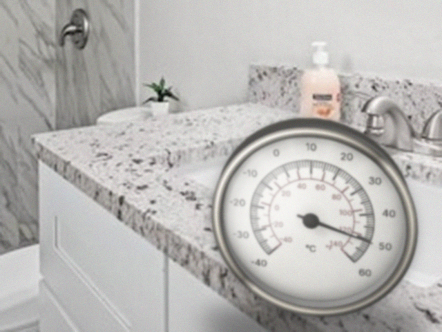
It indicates 50; °C
